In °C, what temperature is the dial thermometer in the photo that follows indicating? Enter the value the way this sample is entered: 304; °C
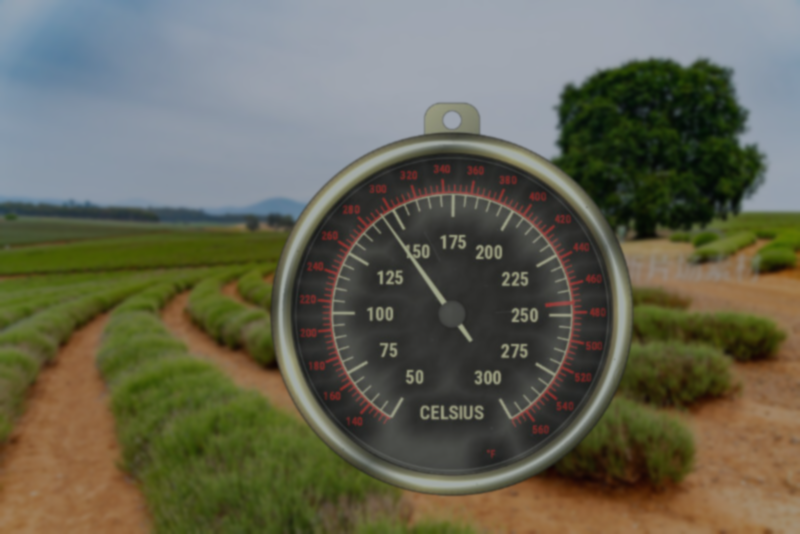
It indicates 145; °C
